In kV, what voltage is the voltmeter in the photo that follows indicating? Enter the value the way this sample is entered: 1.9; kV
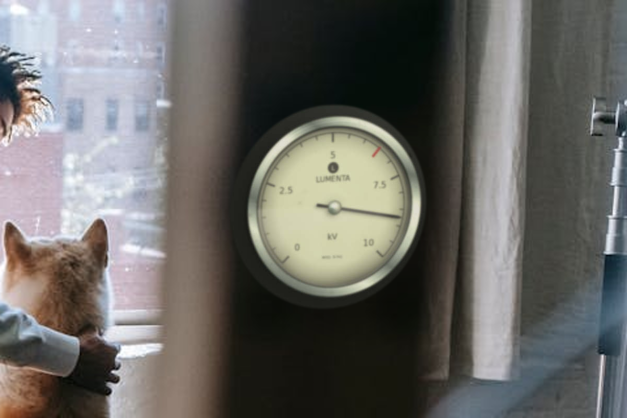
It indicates 8.75; kV
